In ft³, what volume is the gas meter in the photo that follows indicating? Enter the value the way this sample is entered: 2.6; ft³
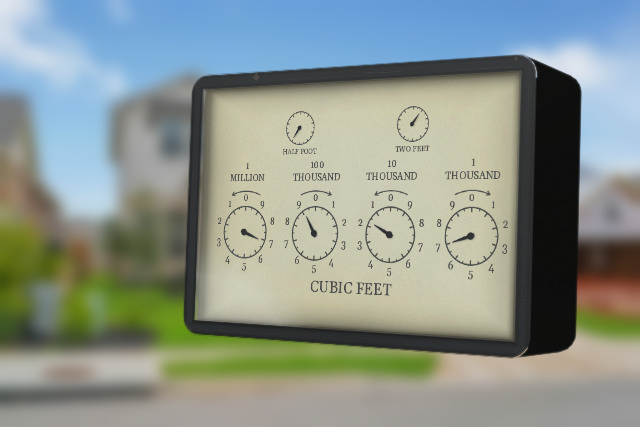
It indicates 691700; ft³
